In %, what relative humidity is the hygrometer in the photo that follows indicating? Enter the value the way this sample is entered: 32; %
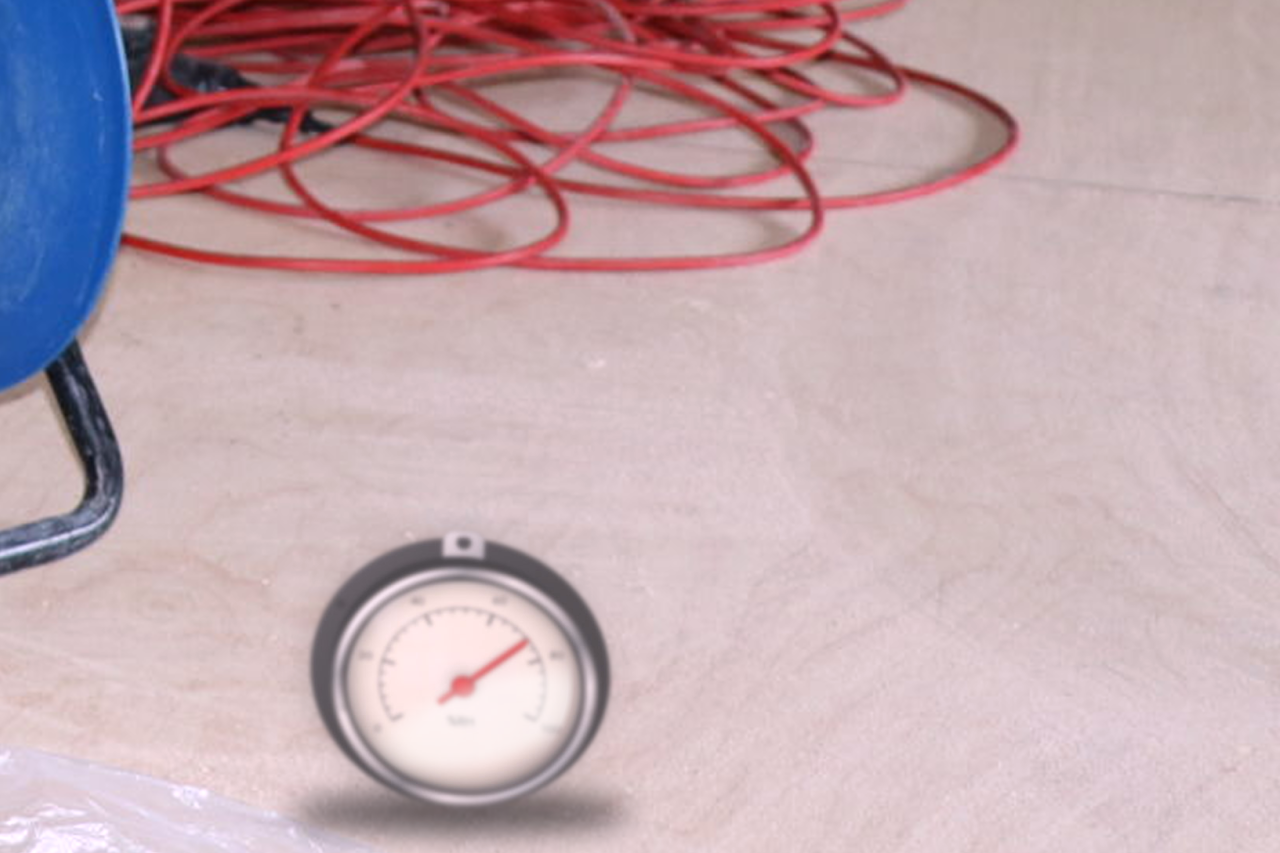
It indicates 72; %
